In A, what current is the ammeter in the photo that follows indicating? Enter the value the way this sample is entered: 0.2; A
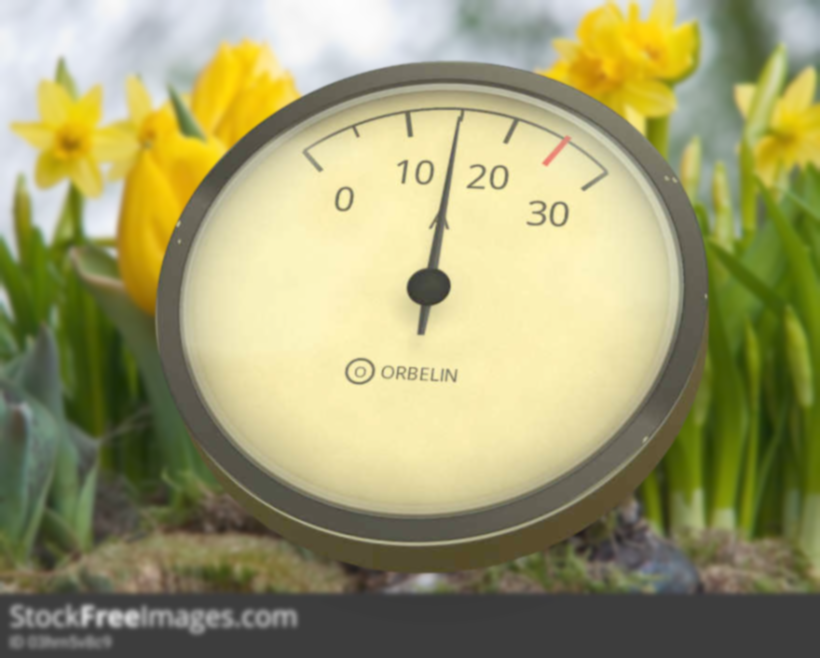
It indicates 15; A
